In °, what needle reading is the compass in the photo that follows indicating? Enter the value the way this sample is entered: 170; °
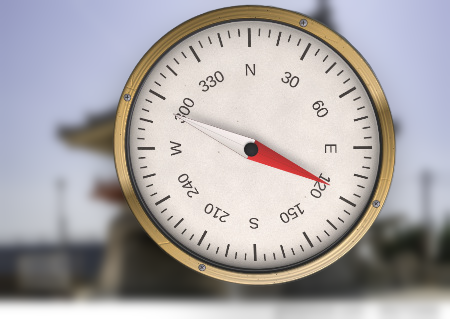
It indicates 115; °
